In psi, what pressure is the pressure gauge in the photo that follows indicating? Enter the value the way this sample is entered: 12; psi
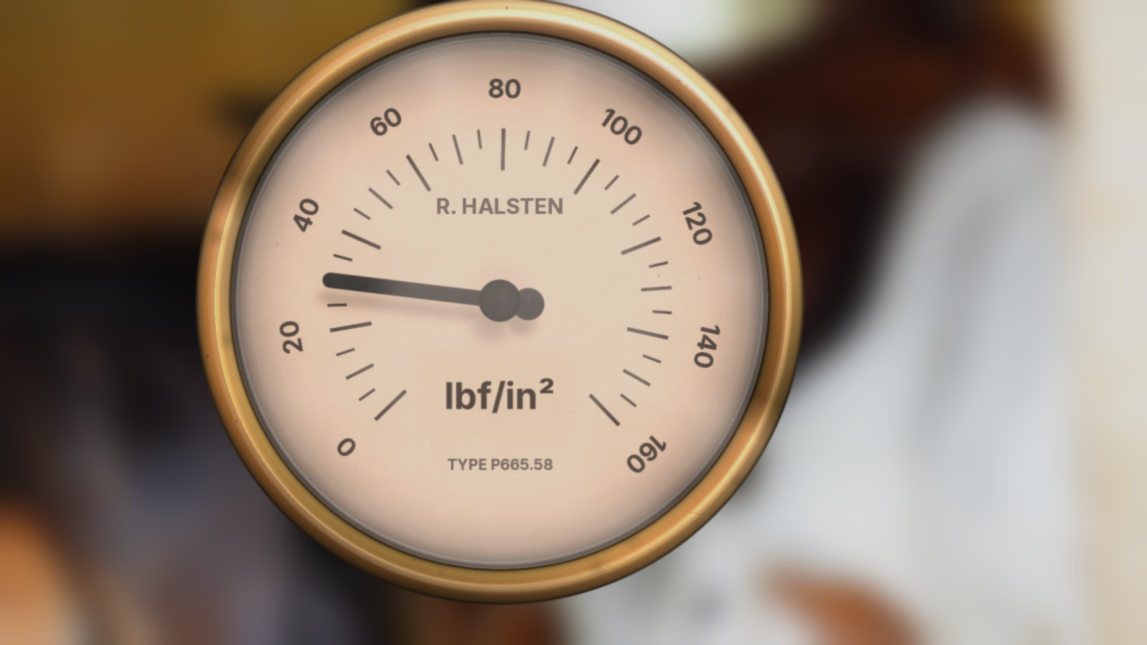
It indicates 30; psi
